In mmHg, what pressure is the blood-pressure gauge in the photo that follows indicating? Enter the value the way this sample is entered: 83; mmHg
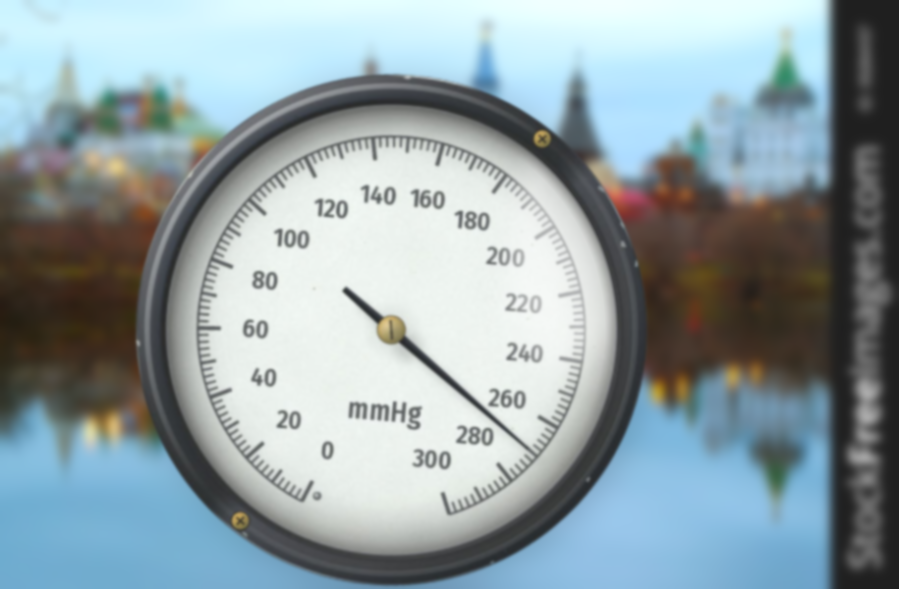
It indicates 270; mmHg
